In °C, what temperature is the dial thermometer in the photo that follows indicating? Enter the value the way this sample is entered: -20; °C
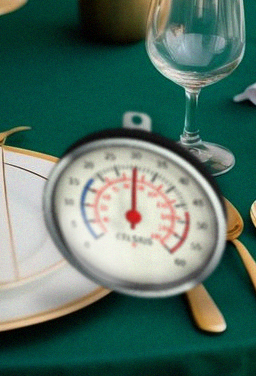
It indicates 30; °C
